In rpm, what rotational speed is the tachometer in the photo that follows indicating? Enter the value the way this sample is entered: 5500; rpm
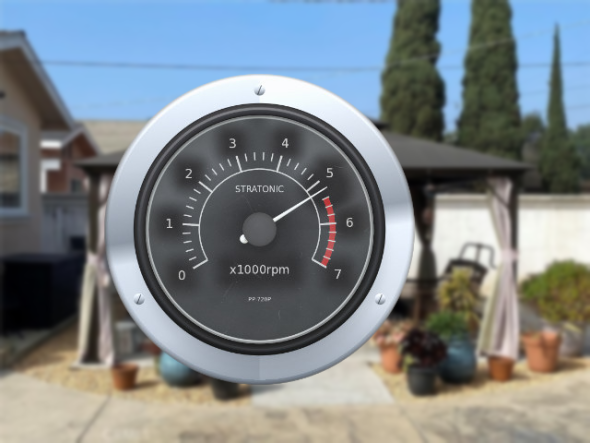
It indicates 5200; rpm
